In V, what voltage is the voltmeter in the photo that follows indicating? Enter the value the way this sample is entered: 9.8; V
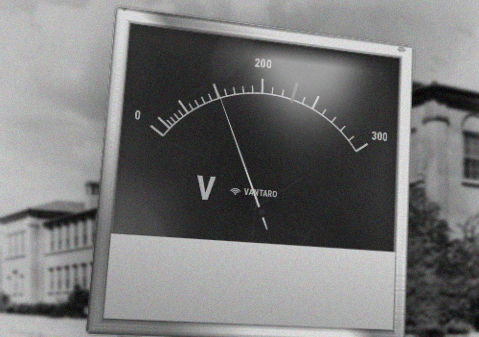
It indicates 150; V
